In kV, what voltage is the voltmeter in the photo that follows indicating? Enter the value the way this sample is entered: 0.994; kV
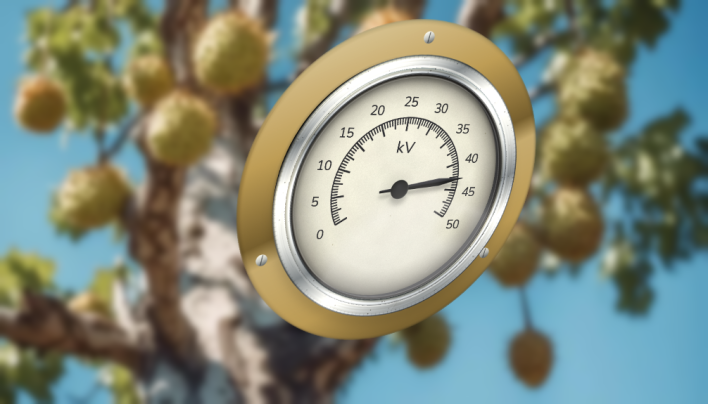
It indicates 42.5; kV
